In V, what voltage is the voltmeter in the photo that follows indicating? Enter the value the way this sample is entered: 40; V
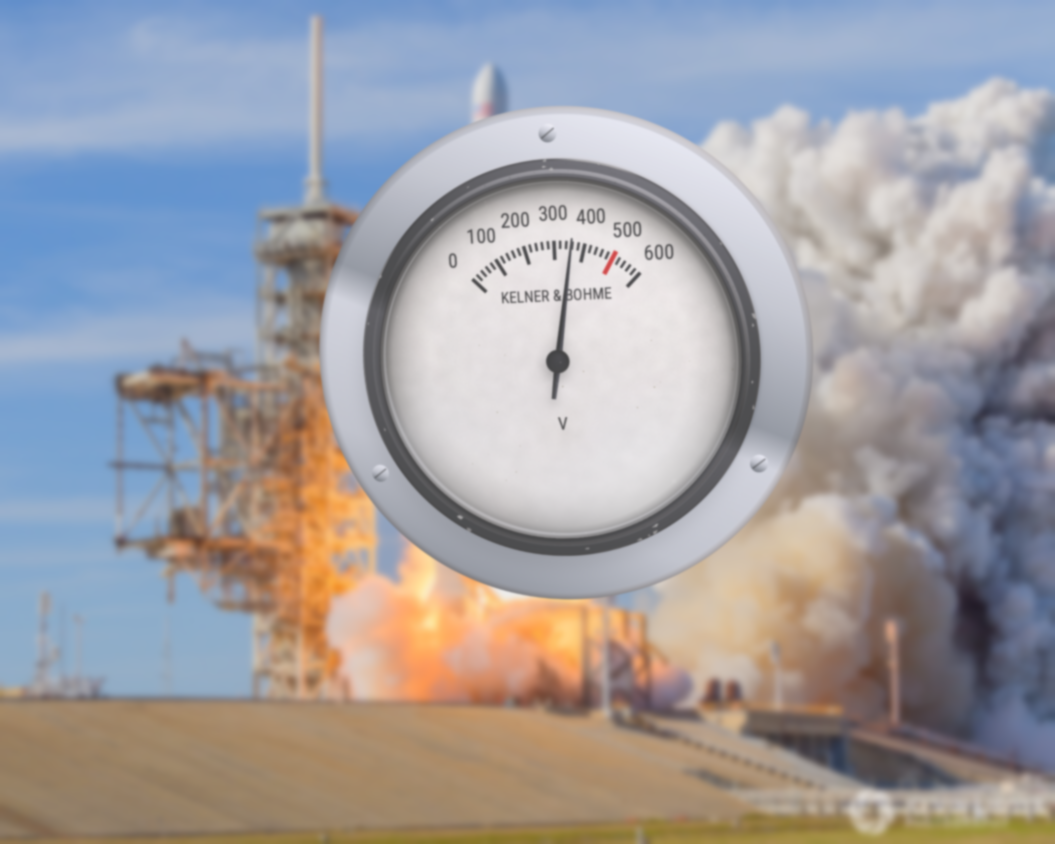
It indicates 360; V
